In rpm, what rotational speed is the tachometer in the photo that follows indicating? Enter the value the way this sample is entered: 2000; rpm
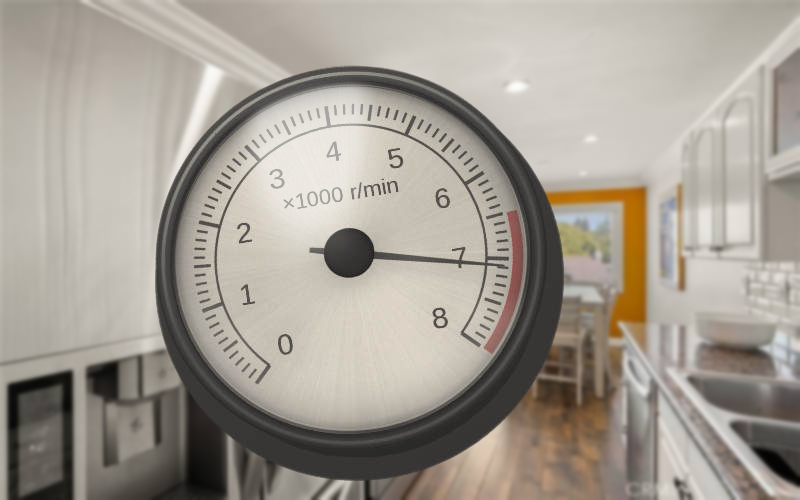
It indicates 7100; rpm
